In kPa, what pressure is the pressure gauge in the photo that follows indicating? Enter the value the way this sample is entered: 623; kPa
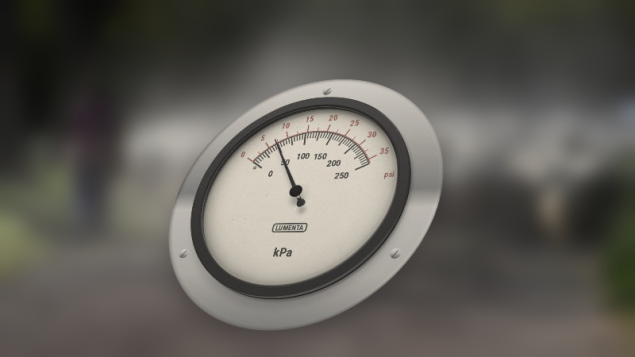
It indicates 50; kPa
